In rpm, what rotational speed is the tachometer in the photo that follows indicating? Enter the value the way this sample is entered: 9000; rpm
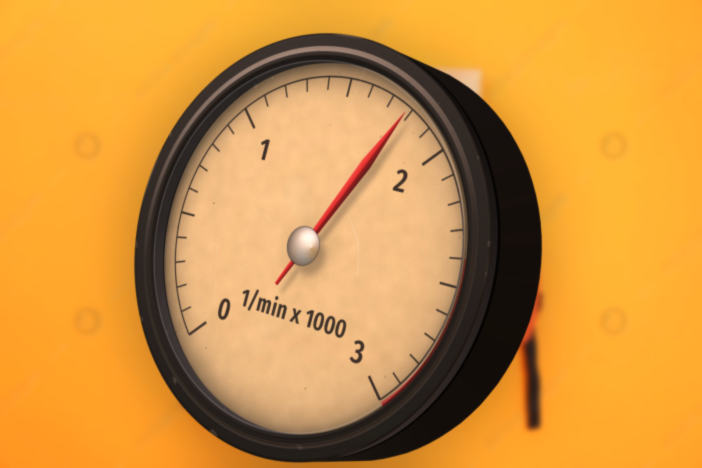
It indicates 1800; rpm
